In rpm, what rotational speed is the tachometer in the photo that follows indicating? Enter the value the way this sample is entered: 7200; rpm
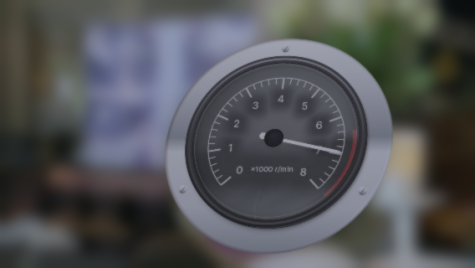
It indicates 7000; rpm
